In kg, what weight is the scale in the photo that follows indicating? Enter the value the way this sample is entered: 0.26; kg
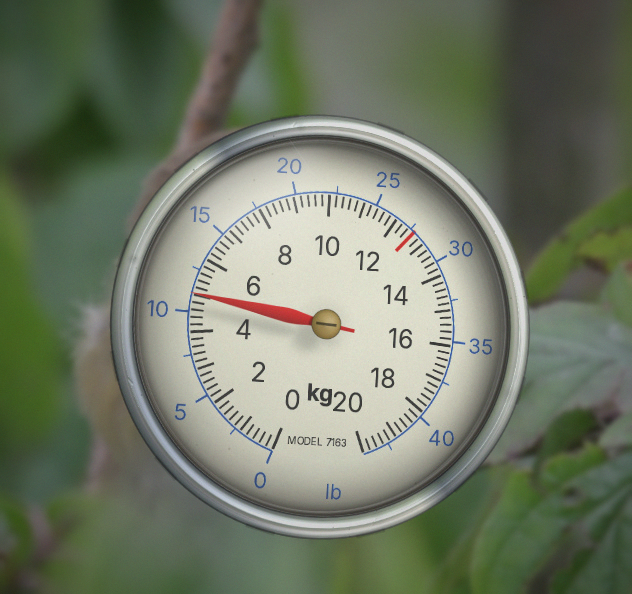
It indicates 5; kg
